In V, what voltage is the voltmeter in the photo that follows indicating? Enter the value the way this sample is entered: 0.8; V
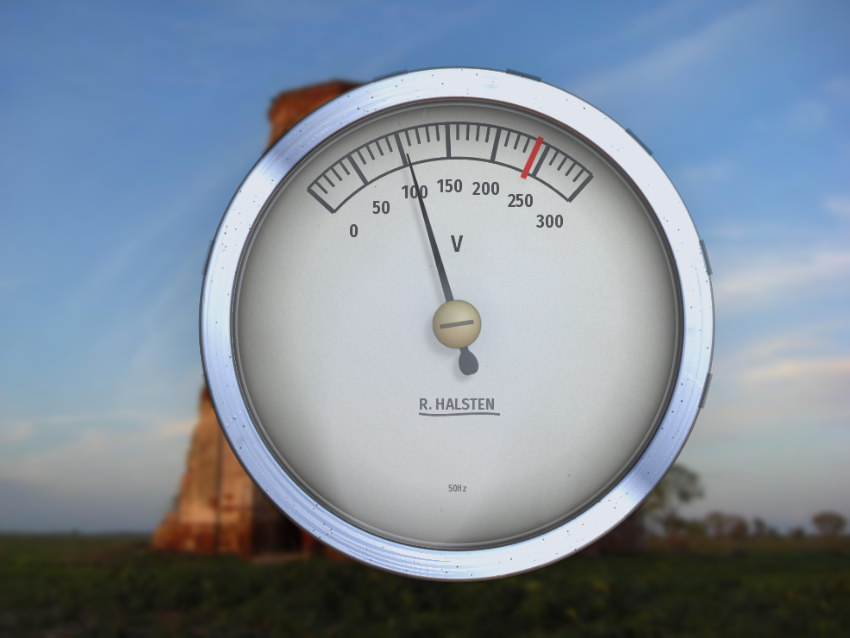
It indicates 105; V
